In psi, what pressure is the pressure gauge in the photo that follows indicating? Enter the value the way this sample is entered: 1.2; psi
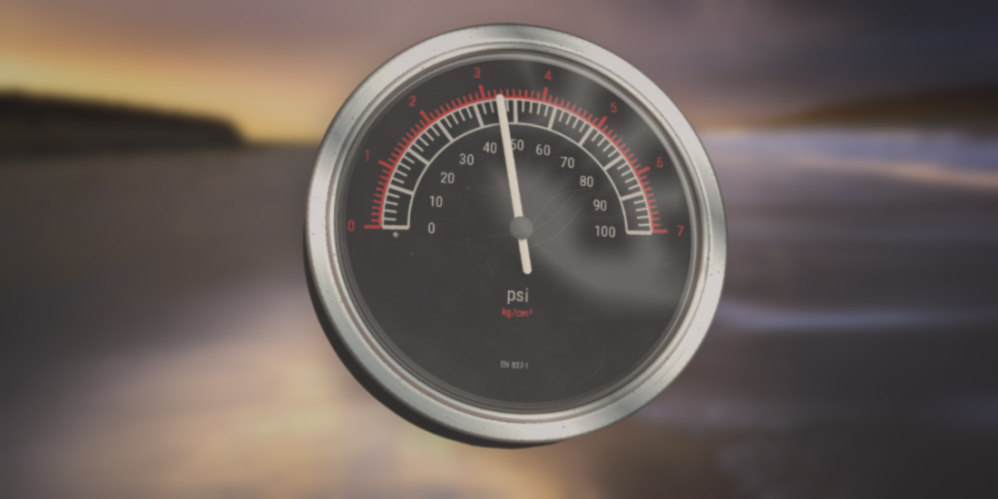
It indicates 46; psi
